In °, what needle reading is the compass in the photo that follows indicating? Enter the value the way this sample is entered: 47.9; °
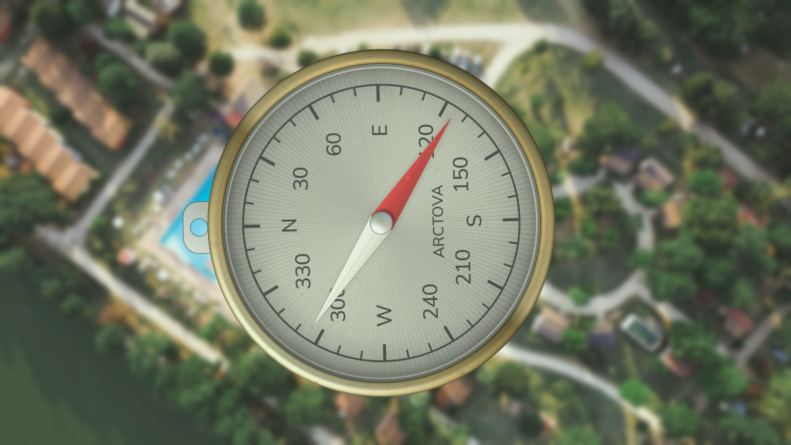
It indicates 125; °
